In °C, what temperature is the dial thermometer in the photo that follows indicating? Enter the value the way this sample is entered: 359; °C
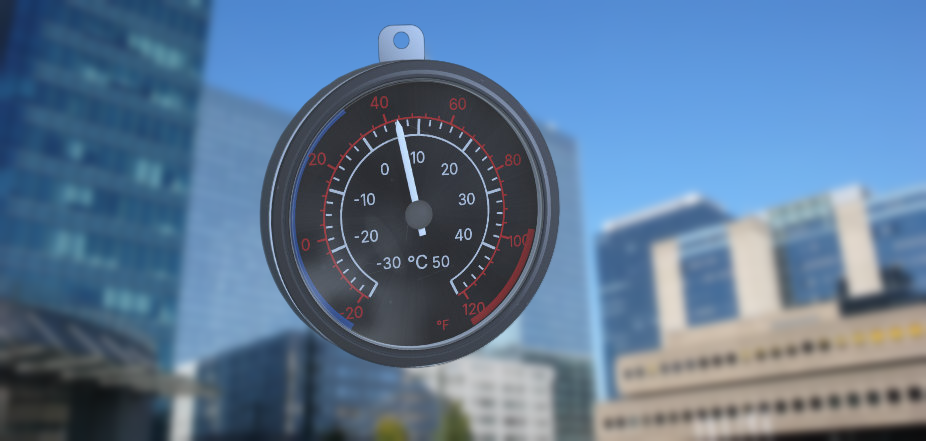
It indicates 6; °C
